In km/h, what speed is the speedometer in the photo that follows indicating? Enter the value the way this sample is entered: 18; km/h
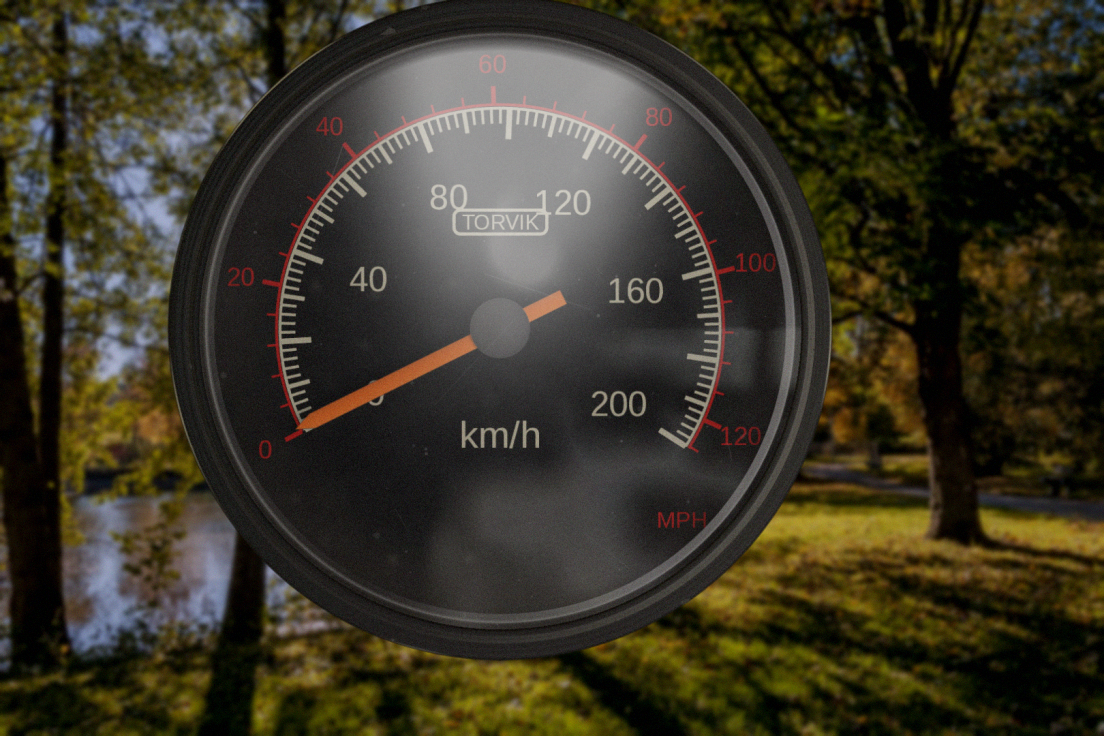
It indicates 1; km/h
